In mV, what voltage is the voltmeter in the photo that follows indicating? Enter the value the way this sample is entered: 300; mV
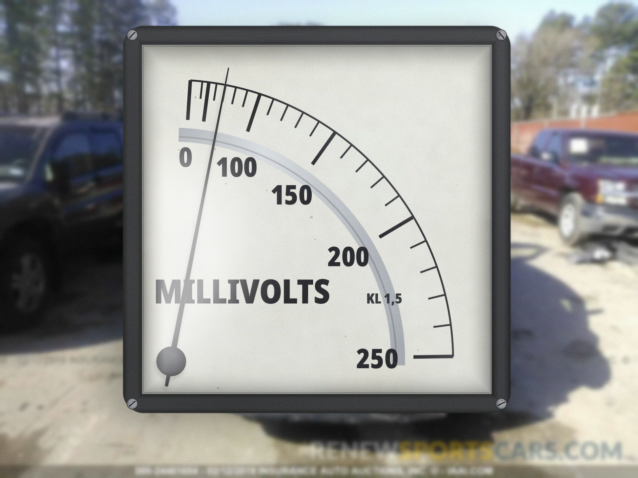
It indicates 70; mV
